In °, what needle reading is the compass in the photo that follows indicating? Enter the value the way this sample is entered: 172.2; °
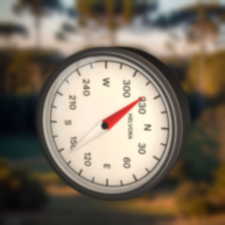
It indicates 322.5; °
